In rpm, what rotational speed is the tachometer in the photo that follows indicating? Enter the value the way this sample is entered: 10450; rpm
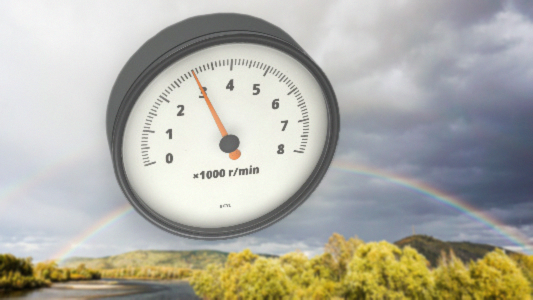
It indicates 3000; rpm
